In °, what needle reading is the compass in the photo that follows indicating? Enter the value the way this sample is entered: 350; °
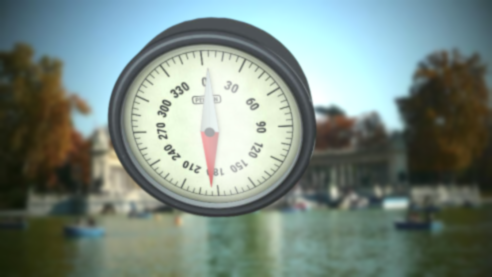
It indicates 185; °
